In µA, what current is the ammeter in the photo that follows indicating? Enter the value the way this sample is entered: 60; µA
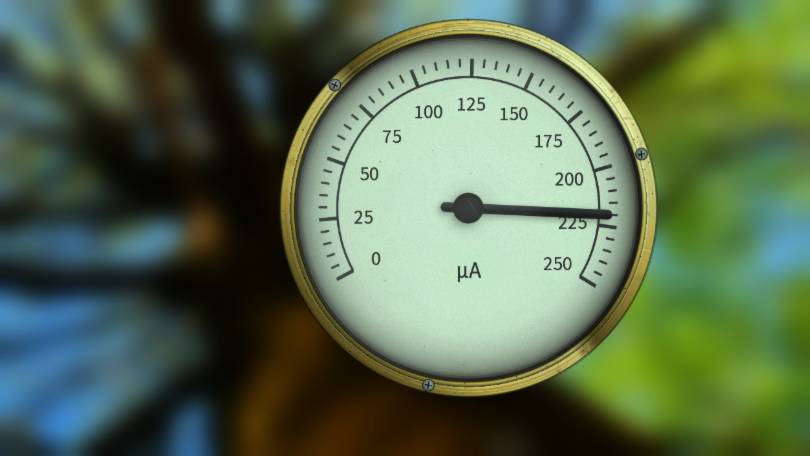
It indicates 220; µA
